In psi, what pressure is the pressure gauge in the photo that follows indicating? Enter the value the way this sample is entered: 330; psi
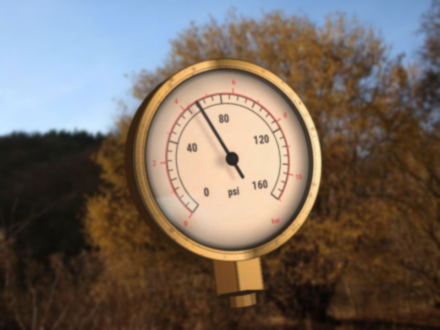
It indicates 65; psi
